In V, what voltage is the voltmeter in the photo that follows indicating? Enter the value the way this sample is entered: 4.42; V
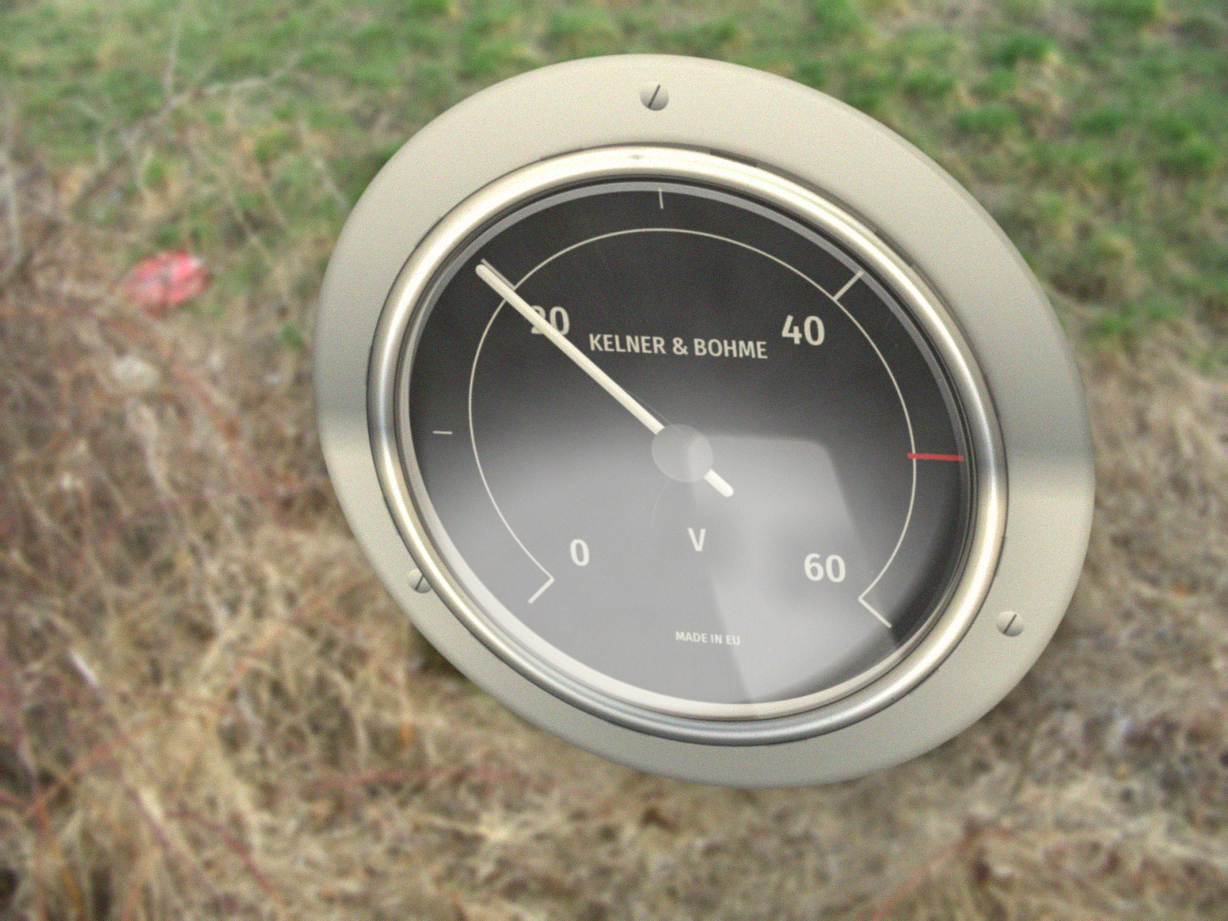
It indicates 20; V
